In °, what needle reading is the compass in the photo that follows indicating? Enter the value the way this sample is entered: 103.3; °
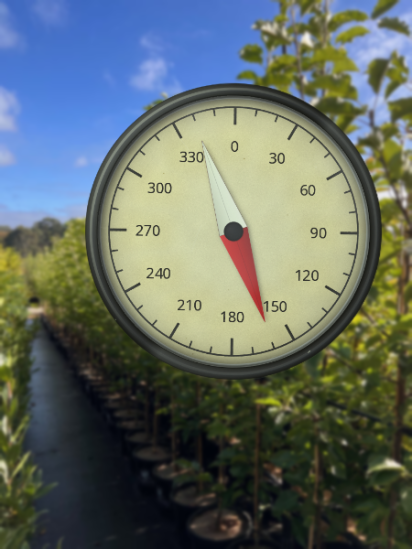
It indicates 160; °
